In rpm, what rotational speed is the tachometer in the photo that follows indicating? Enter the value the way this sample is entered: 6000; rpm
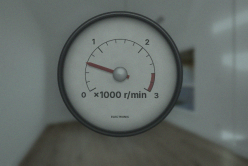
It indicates 600; rpm
